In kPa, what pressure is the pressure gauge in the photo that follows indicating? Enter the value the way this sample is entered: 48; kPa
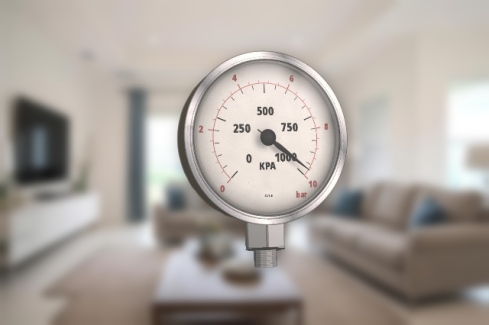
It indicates 975; kPa
